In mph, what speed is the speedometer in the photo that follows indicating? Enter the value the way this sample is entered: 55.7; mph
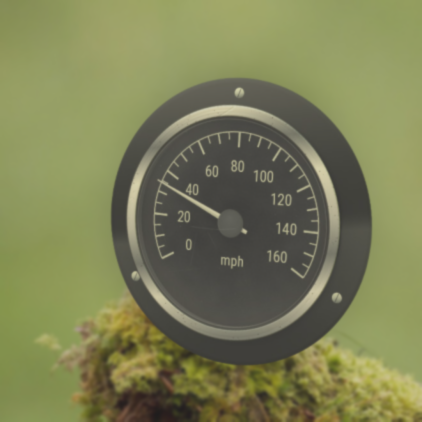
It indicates 35; mph
